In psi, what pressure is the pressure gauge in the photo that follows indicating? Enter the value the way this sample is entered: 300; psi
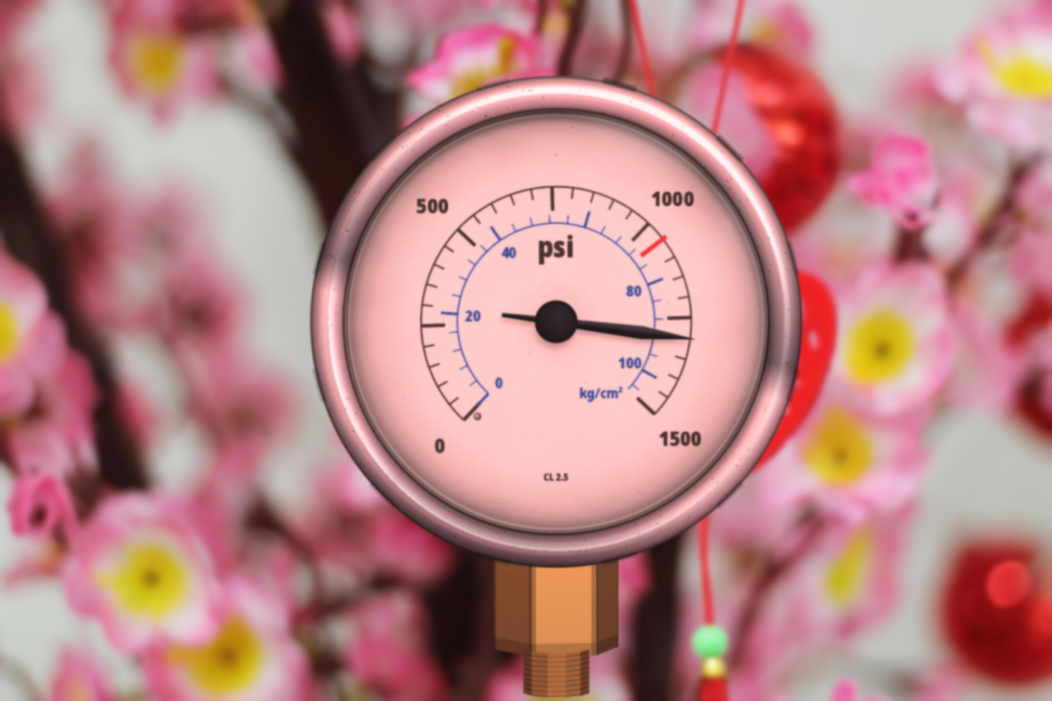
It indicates 1300; psi
